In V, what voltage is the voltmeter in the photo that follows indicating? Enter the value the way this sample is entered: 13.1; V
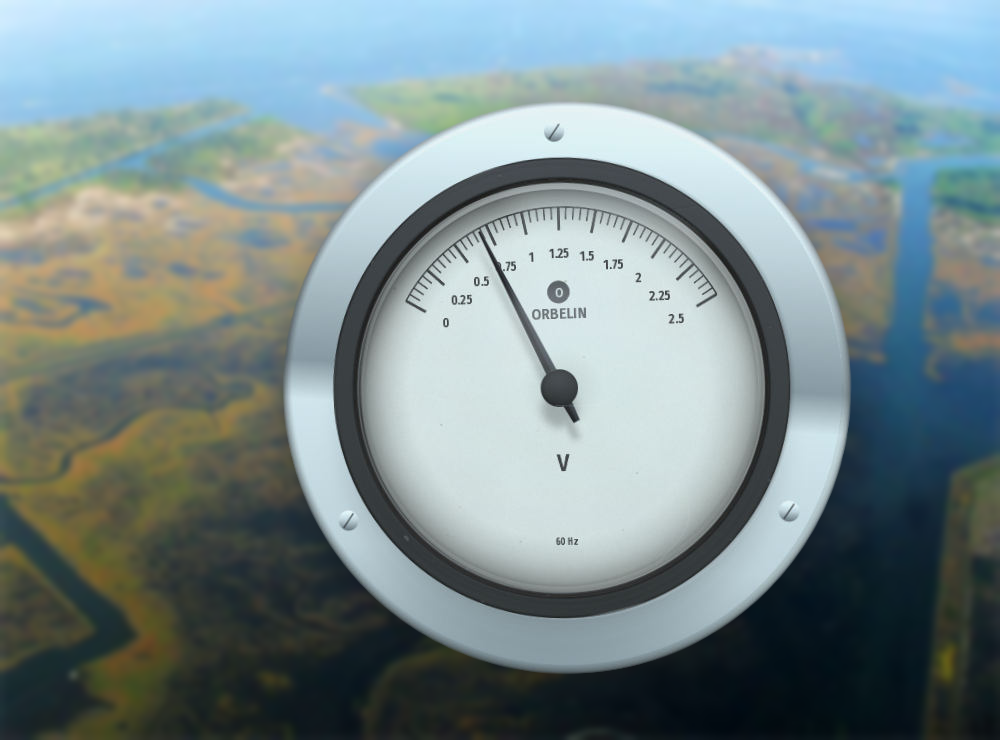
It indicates 0.7; V
